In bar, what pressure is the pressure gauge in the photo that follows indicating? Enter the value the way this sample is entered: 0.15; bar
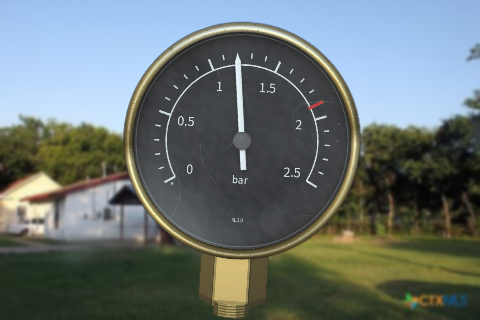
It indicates 1.2; bar
